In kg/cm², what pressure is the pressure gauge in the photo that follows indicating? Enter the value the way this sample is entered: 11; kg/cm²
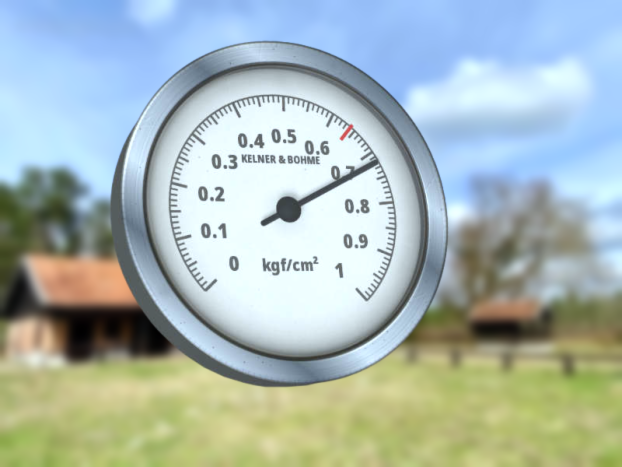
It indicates 0.72; kg/cm²
